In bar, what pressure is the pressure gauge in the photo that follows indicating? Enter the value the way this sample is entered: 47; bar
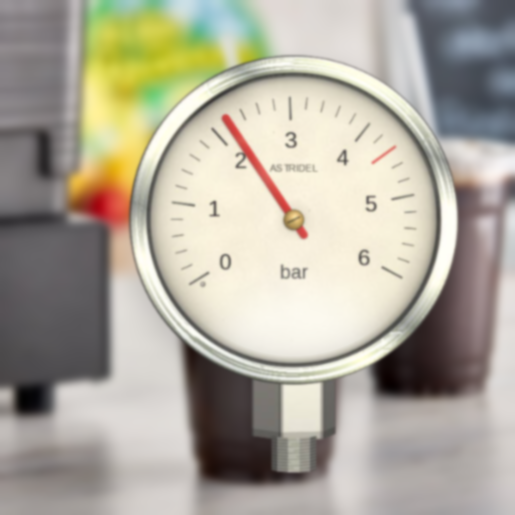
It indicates 2.2; bar
